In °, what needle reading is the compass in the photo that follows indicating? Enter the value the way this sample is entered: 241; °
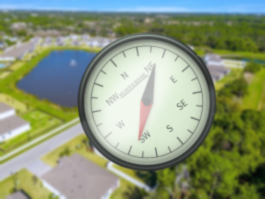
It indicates 232.5; °
